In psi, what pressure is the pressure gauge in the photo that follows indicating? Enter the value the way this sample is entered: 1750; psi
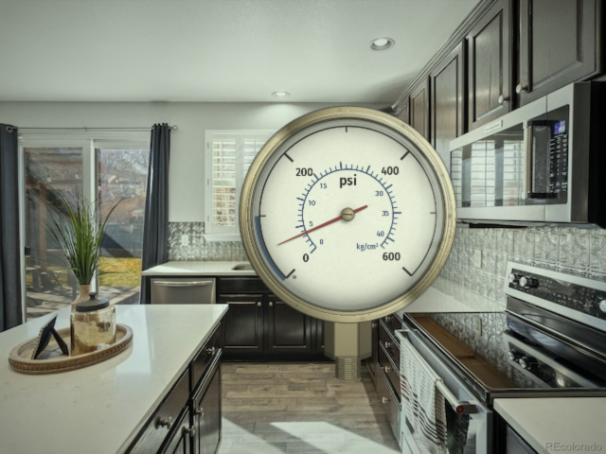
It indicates 50; psi
